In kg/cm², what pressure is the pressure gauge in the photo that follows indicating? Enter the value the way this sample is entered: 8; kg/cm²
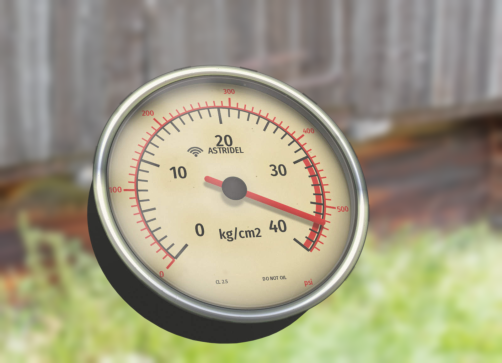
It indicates 37; kg/cm²
